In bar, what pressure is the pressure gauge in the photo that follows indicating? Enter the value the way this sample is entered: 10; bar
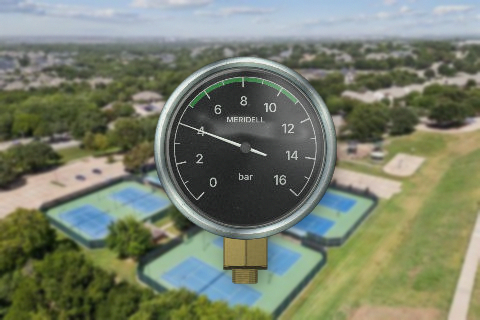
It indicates 4; bar
